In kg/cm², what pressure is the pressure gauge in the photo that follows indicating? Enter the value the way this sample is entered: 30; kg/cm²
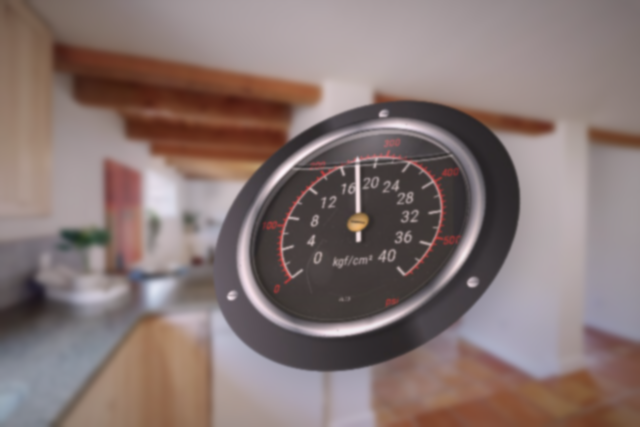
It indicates 18; kg/cm²
